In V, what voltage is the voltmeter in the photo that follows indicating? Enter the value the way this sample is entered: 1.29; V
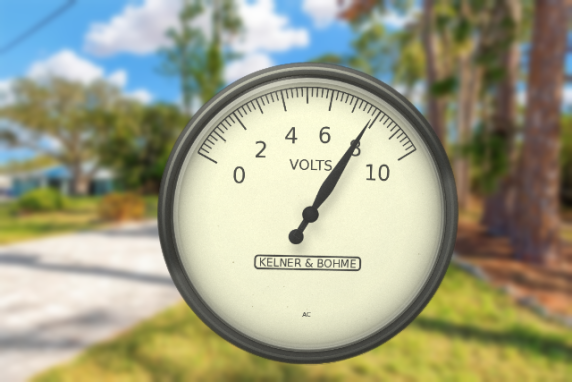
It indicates 7.8; V
